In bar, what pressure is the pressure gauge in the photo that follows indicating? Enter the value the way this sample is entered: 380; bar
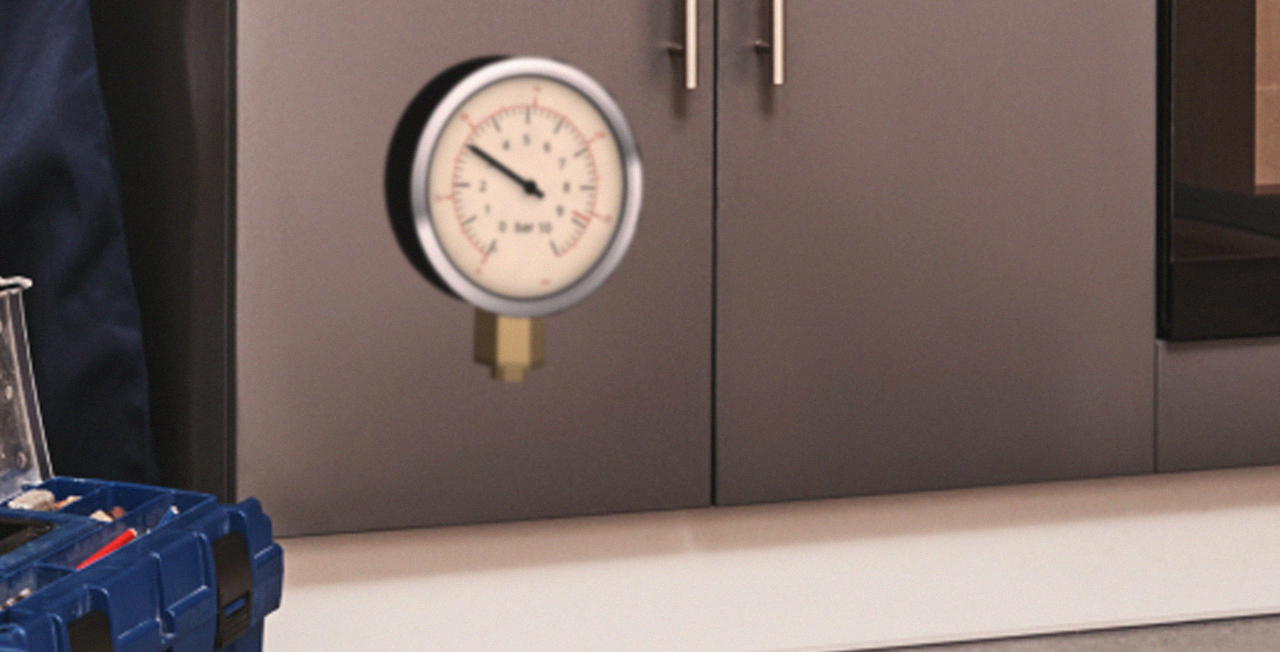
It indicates 3; bar
